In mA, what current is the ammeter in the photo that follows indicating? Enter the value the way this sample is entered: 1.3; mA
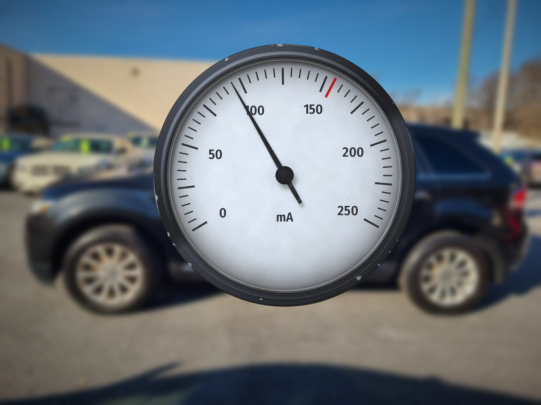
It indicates 95; mA
